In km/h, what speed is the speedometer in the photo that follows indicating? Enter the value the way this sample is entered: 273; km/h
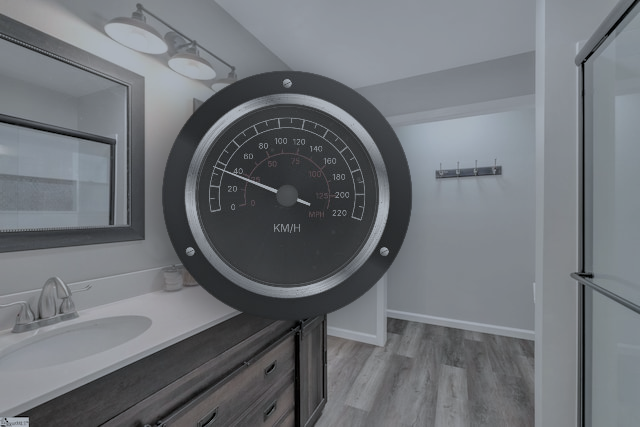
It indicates 35; km/h
